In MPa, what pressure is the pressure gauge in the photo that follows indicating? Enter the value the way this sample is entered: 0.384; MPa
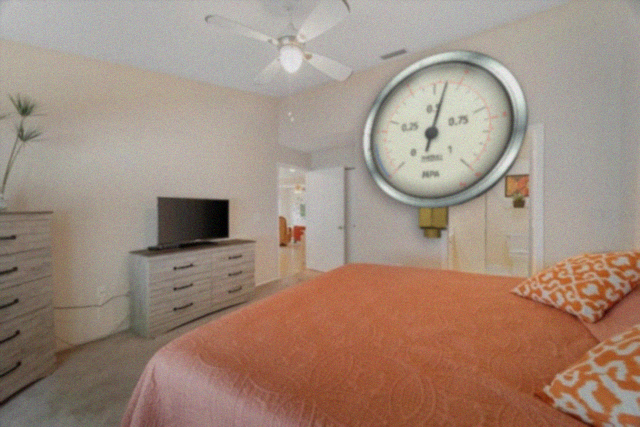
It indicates 0.55; MPa
